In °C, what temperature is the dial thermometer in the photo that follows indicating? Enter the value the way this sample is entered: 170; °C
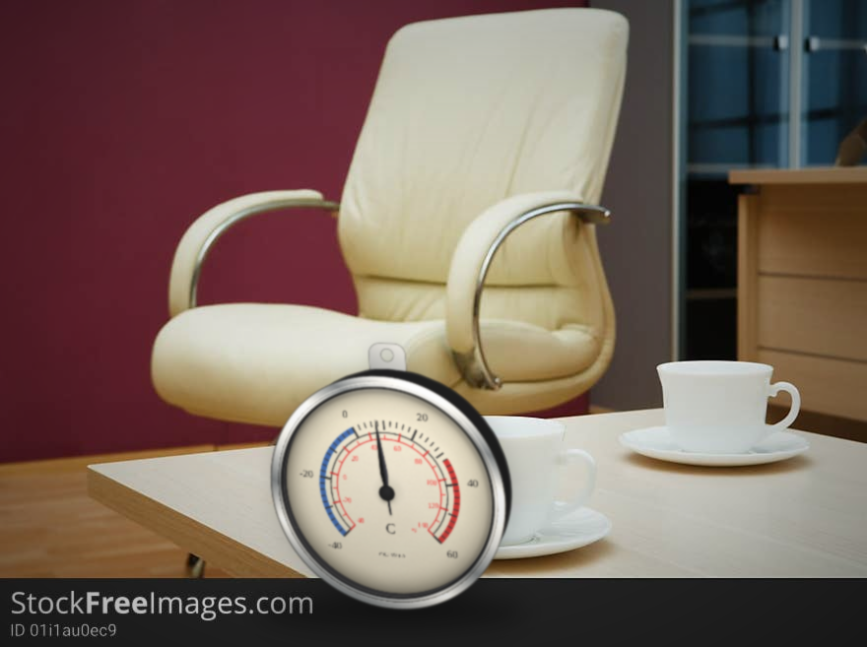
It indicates 8; °C
